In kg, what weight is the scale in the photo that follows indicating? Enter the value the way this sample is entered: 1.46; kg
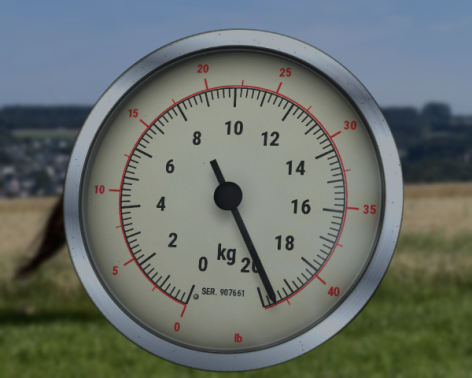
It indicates 19.6; kg
